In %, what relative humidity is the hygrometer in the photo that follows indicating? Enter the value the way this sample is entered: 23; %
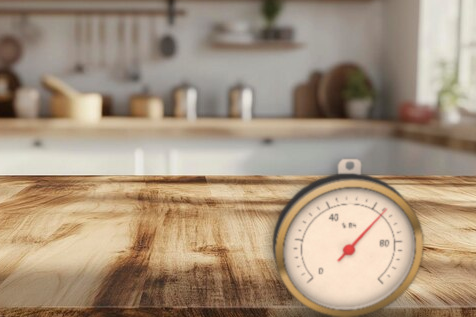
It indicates 64; %
